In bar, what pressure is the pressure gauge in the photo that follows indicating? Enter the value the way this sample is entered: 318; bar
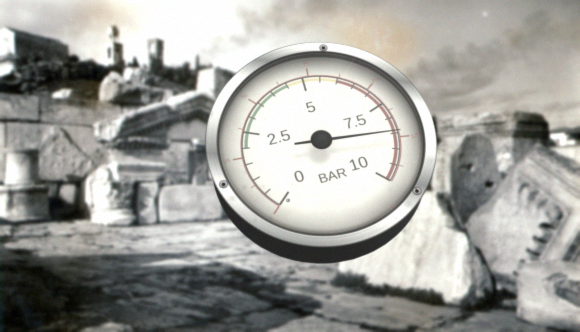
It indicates 8.5; bar
